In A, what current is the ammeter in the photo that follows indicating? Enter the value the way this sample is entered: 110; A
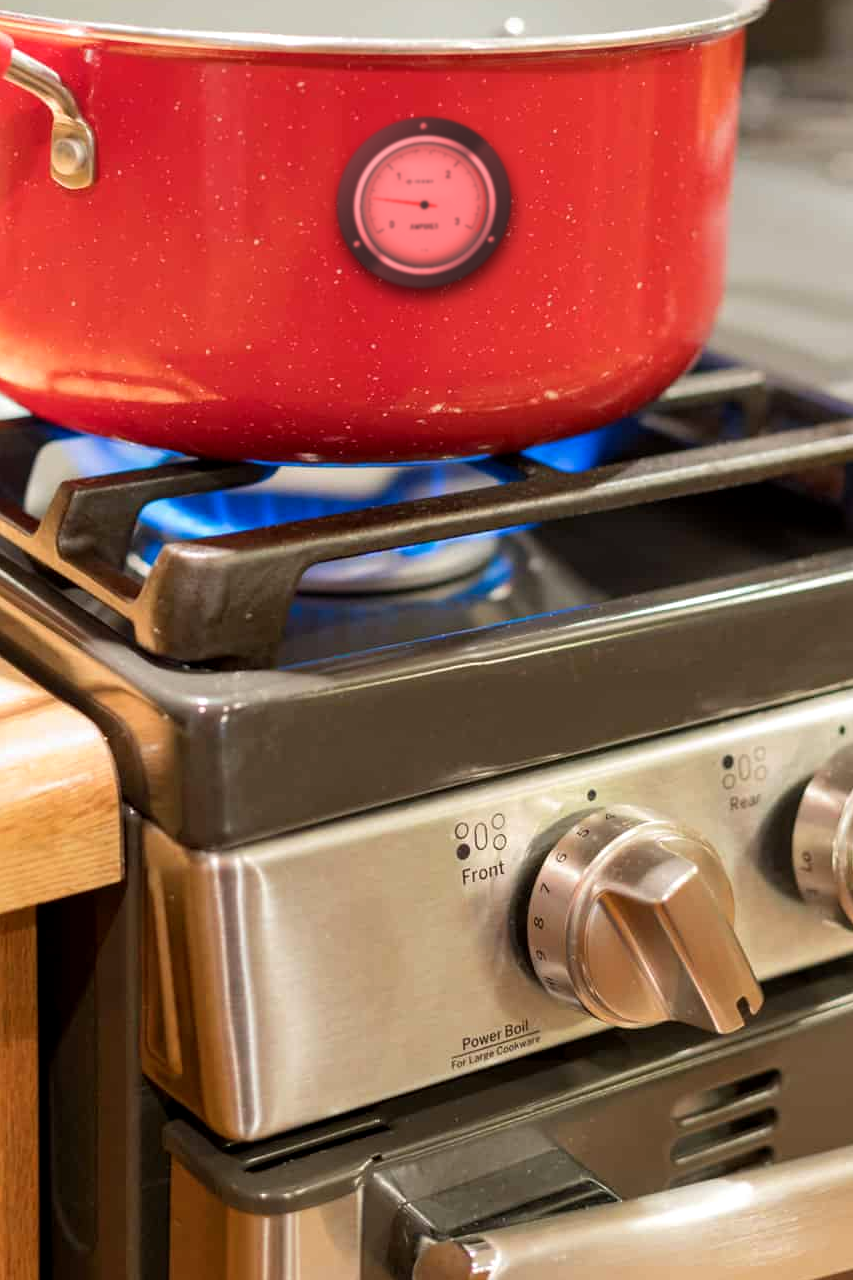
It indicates 0.5; A
